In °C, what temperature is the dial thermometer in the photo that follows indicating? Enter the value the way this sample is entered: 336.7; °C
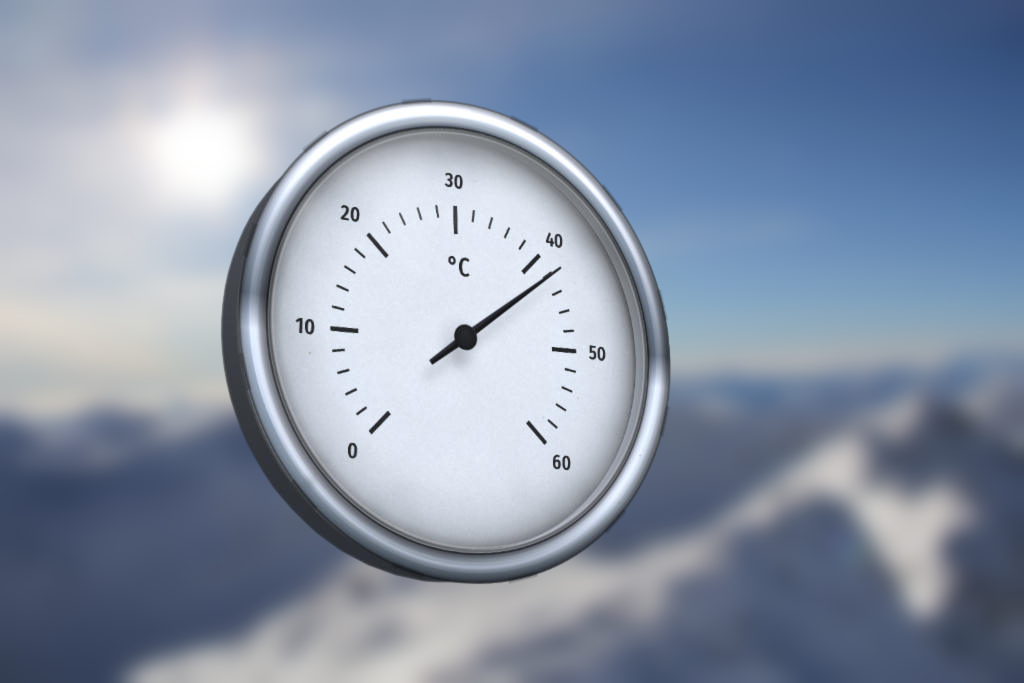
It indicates 42; °C
